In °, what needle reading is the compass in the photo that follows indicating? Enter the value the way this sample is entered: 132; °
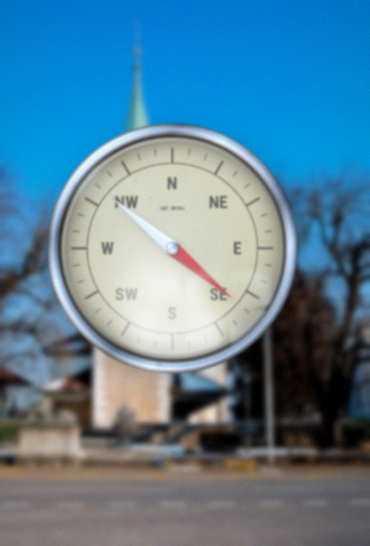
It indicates 130; °
